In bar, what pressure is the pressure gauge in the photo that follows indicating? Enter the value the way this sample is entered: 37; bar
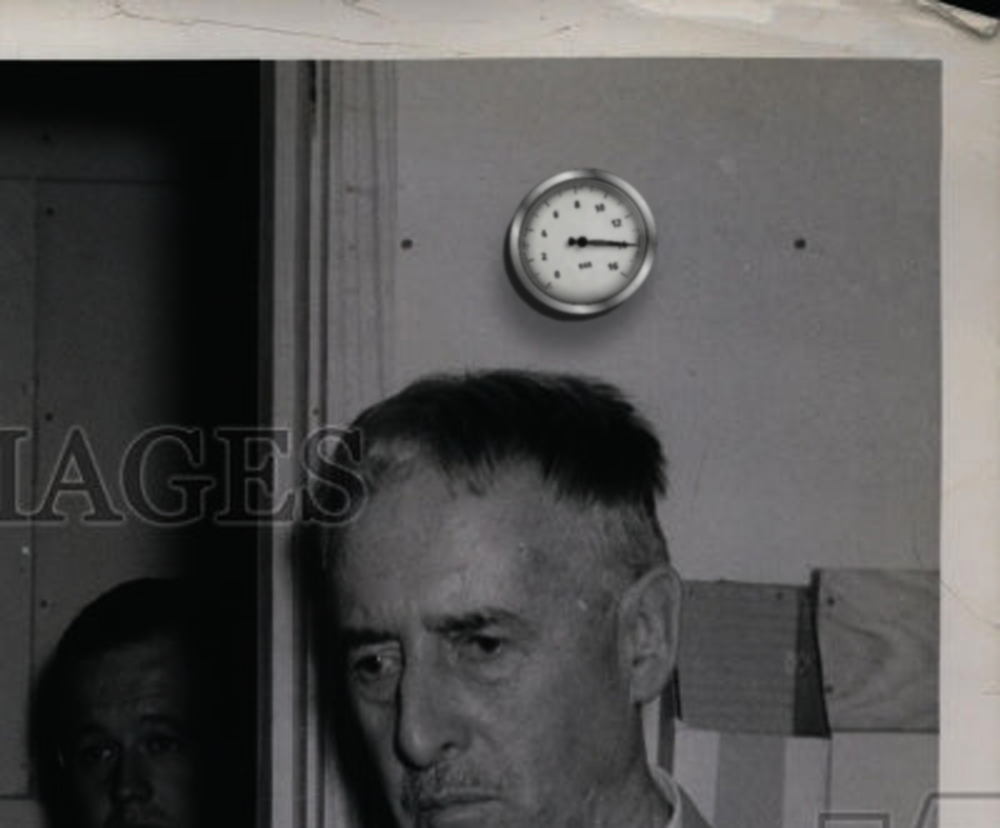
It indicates 14; bar
